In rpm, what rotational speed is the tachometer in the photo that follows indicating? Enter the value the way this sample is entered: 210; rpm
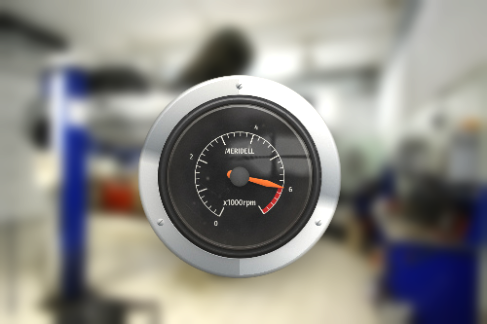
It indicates 6000; rpm
